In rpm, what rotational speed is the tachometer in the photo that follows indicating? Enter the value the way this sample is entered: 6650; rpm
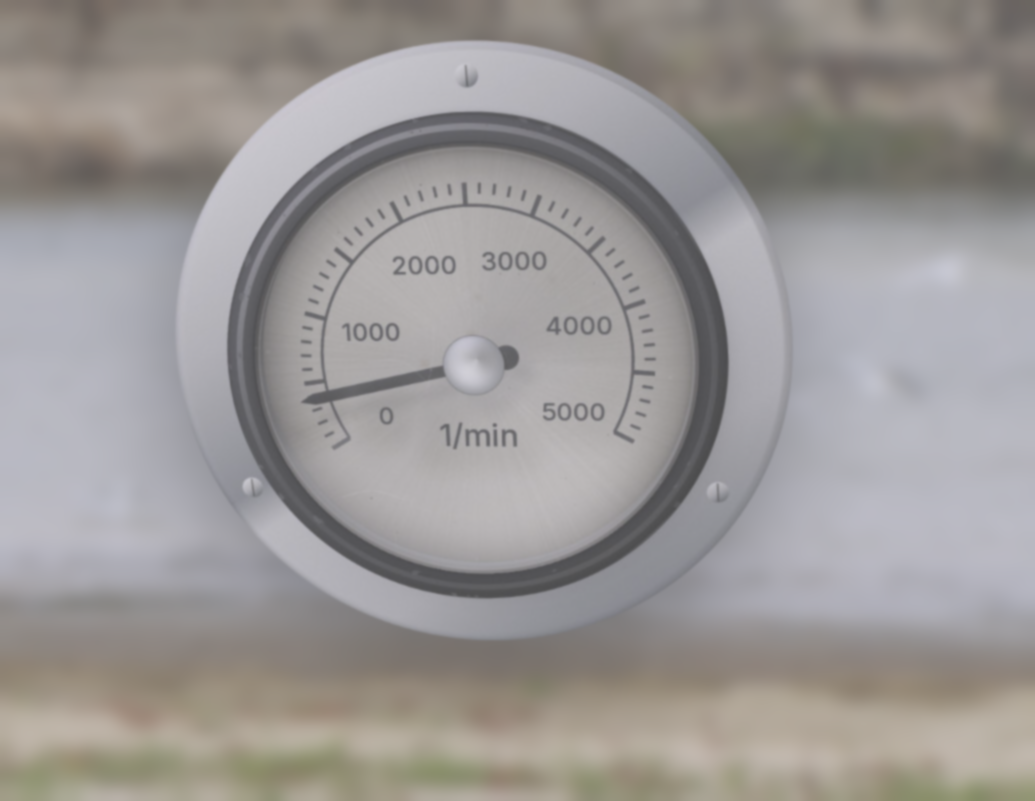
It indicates 400; rpm
